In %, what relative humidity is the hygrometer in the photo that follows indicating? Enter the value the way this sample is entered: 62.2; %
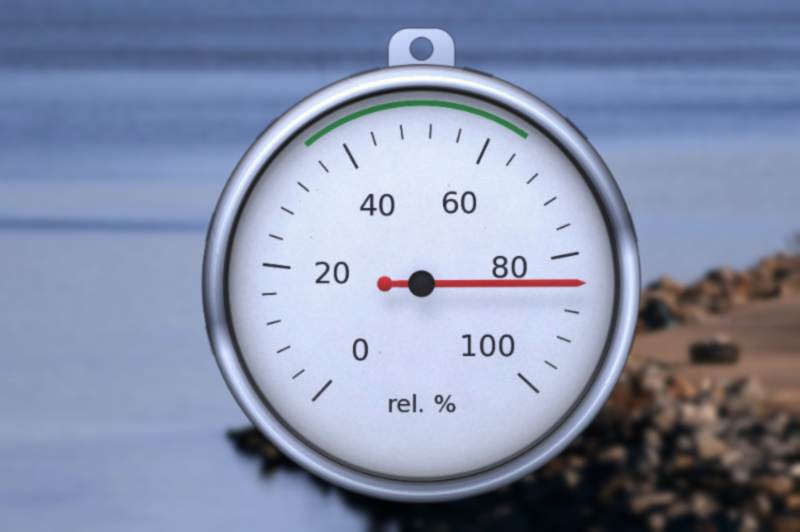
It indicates 84; %
